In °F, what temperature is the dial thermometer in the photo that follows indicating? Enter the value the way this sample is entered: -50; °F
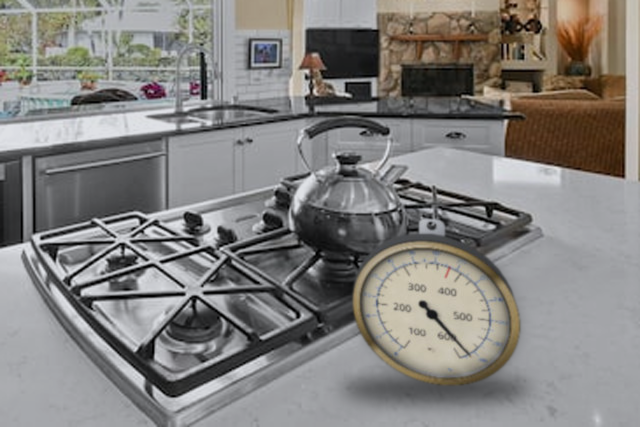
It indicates 580; °F
